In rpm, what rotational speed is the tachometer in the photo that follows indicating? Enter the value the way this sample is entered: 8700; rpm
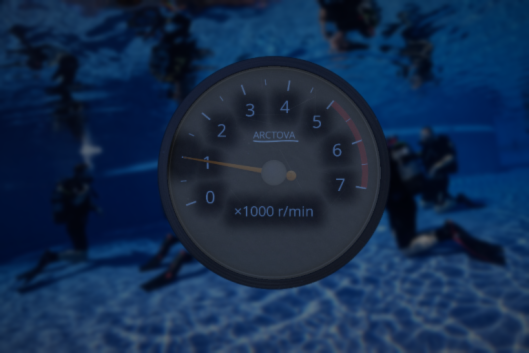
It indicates 1000; rpm
